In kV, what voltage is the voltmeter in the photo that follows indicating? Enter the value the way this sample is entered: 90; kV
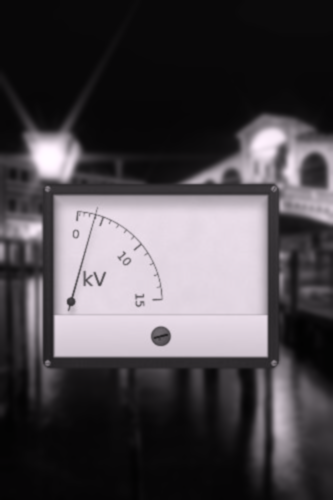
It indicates 4; kV
